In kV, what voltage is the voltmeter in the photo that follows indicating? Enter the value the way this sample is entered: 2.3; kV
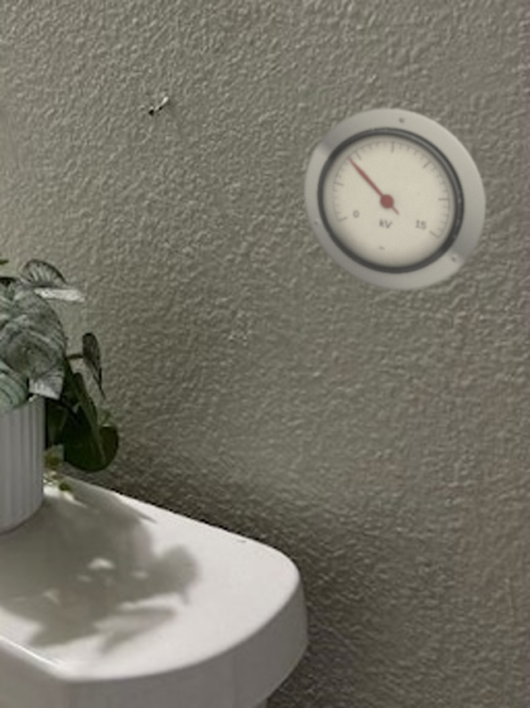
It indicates 4.5; kV
